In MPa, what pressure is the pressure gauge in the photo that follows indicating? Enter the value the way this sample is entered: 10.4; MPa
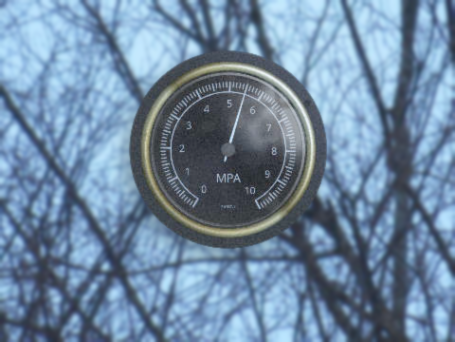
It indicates 5.5; MPa
